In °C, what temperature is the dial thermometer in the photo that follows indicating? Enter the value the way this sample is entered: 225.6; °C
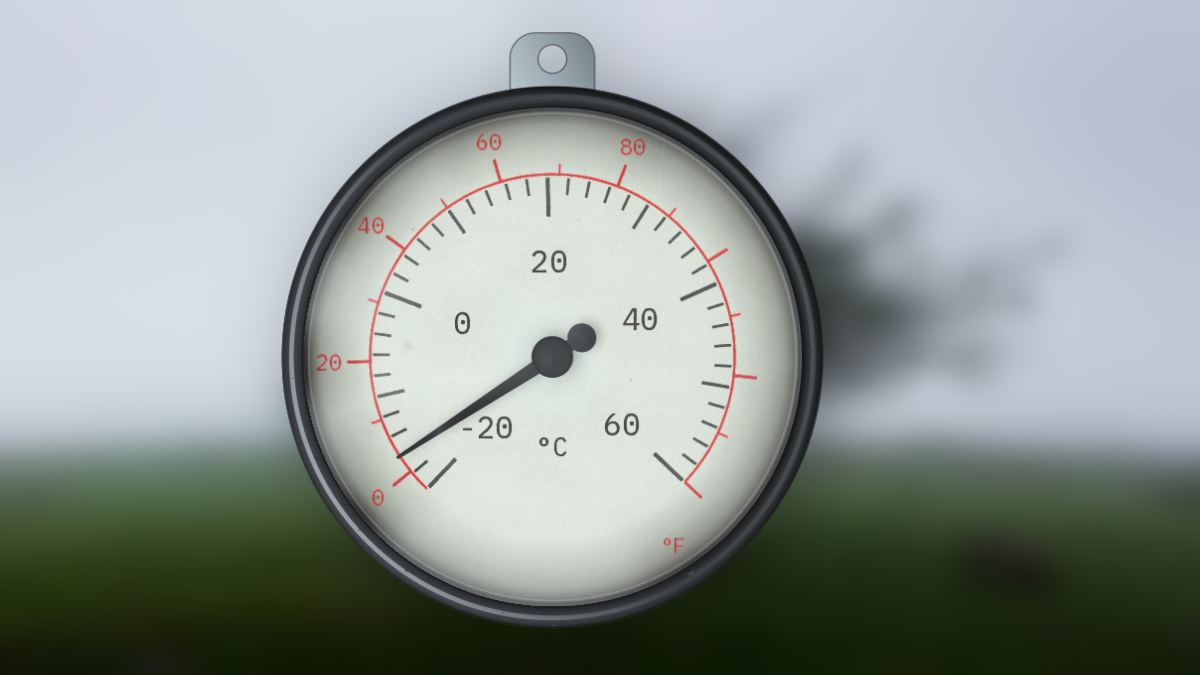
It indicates -16; °C
